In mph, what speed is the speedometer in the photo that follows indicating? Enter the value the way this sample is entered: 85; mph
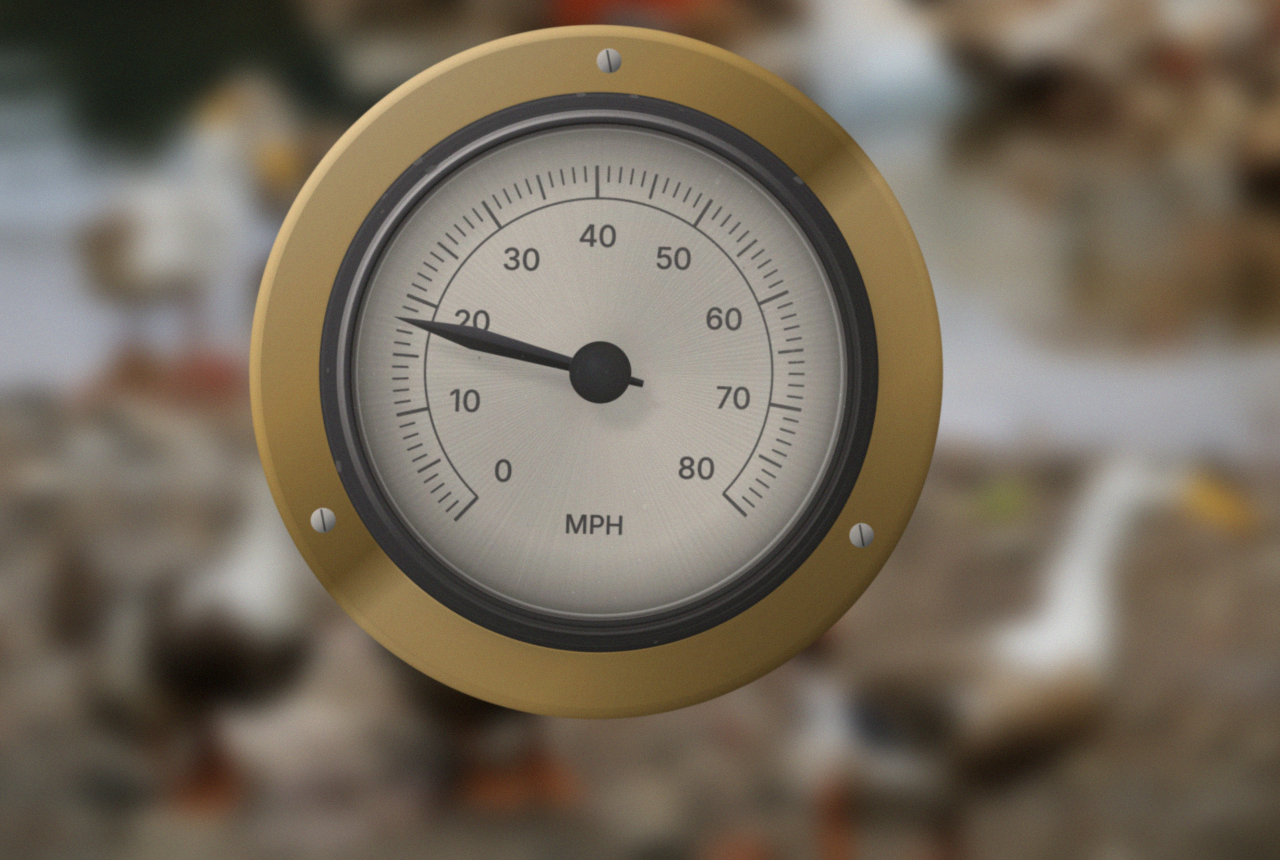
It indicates 18; mph
